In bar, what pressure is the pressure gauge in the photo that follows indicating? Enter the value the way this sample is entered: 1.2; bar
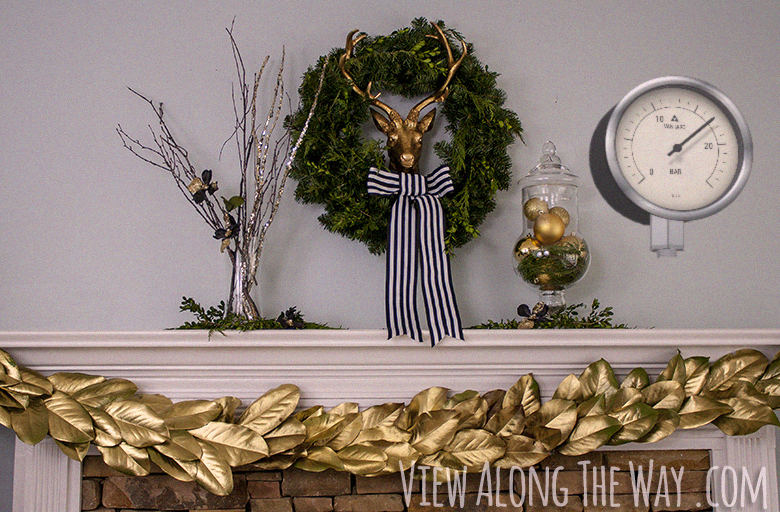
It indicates 17; bar
